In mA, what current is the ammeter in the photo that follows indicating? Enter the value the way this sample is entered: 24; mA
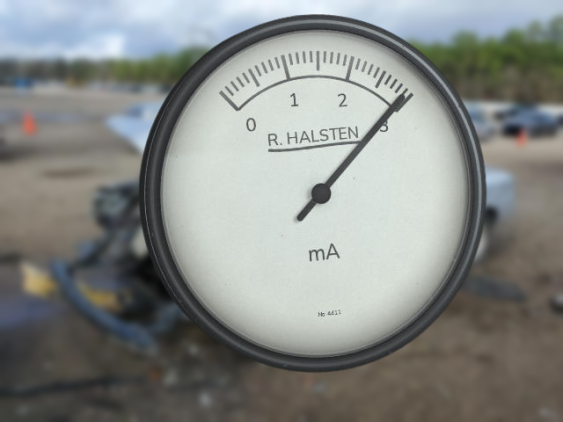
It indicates 2.9; mA
